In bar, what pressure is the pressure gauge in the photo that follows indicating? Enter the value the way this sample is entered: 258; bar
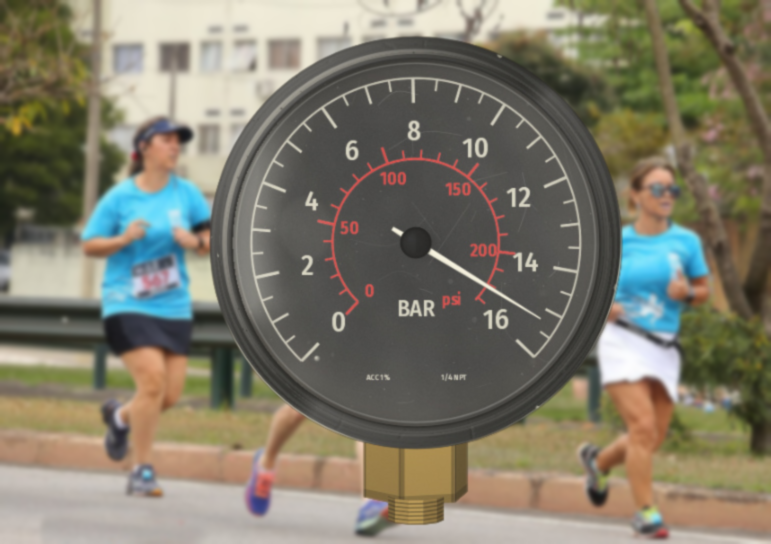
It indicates 15.25; bar
